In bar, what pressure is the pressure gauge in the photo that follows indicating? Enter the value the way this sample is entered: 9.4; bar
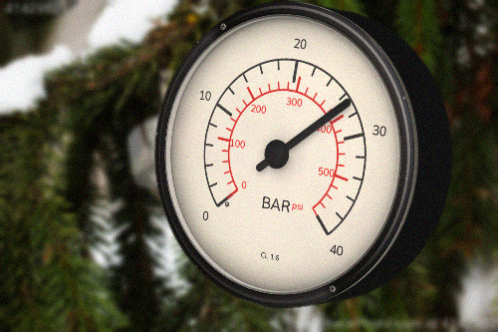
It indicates 27; bar
